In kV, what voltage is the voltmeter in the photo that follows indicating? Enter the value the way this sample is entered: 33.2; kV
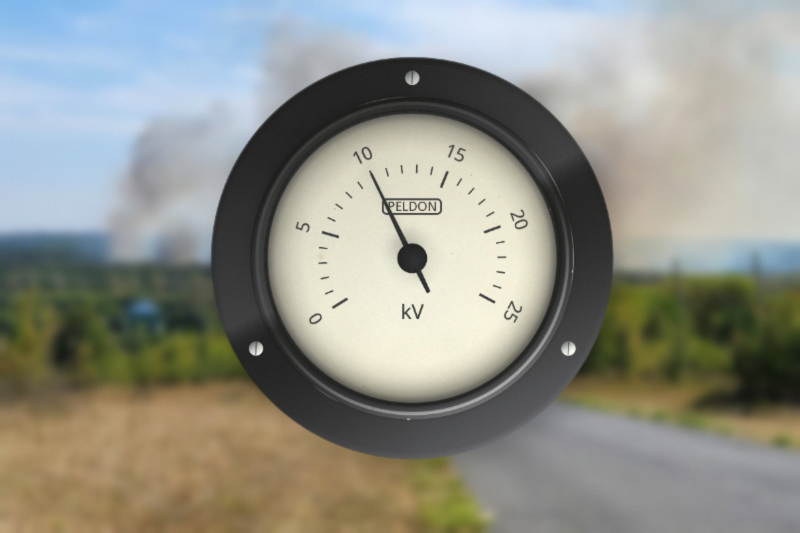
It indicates 10; kV
